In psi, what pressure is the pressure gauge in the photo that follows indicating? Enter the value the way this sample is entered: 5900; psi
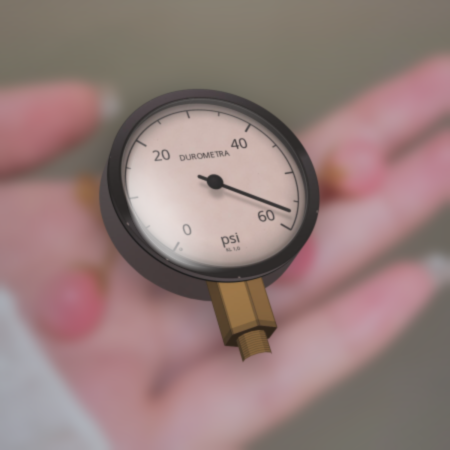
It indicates 57.5; psi
